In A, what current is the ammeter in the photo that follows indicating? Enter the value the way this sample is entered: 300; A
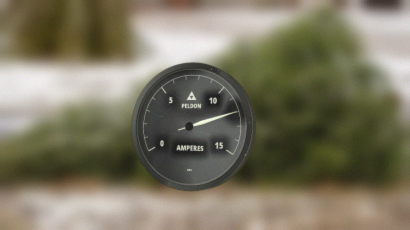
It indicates 12; A
